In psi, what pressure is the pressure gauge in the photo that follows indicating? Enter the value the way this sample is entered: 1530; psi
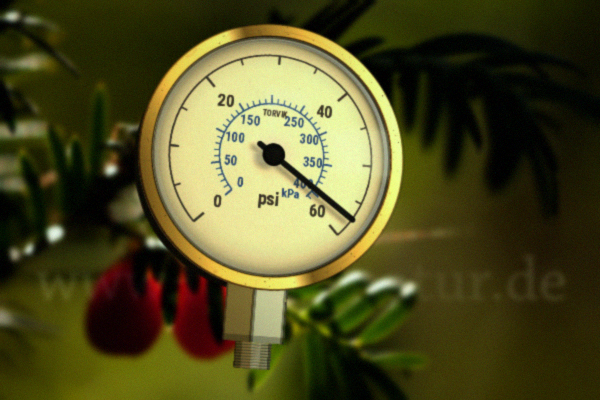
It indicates 57.5; psi
